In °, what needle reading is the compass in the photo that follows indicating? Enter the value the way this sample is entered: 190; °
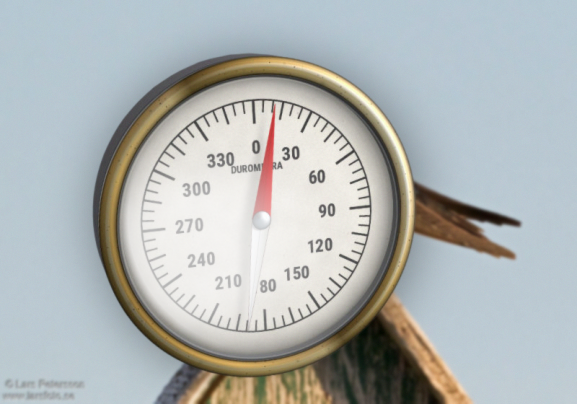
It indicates 10; °
